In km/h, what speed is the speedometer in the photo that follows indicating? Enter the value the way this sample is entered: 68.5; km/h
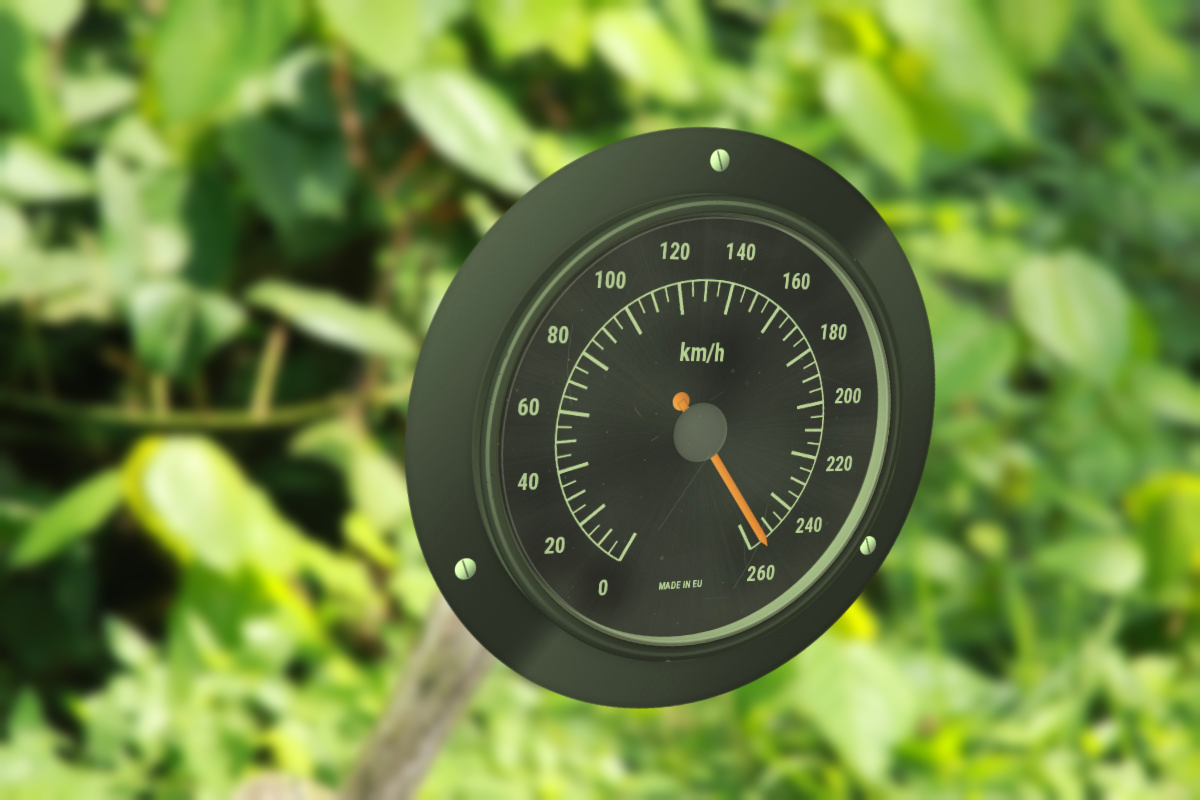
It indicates 255; km/h
